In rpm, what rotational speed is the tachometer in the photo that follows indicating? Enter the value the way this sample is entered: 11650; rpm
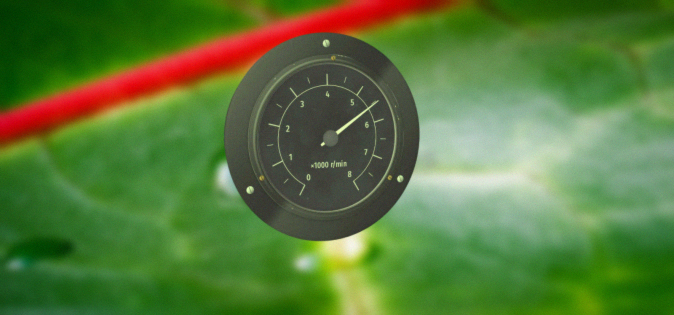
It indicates 5500; rpm
